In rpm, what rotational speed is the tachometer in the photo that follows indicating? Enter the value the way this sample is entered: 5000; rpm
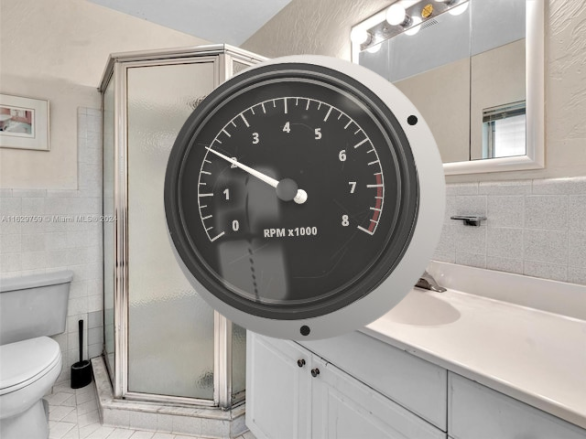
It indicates 2000; rpm
